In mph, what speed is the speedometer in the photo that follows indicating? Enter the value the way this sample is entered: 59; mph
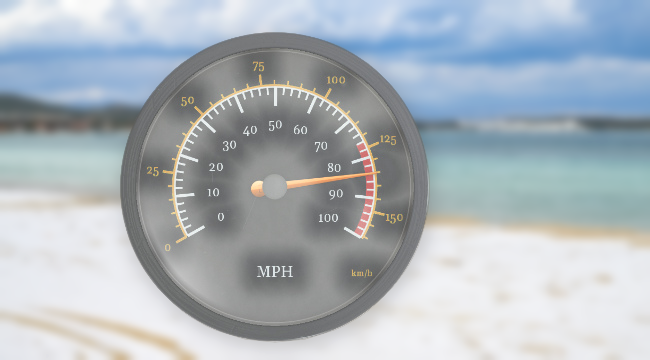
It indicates 84; mph
